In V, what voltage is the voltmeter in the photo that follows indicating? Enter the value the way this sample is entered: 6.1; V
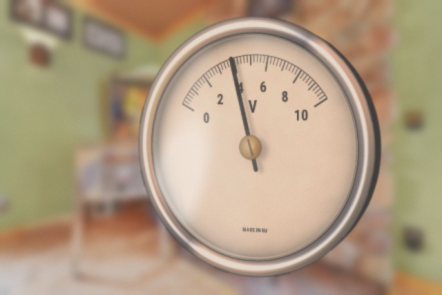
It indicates 4; V
